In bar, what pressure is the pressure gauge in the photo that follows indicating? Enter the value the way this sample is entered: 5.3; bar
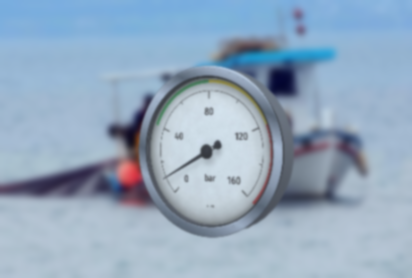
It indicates 10; bar
